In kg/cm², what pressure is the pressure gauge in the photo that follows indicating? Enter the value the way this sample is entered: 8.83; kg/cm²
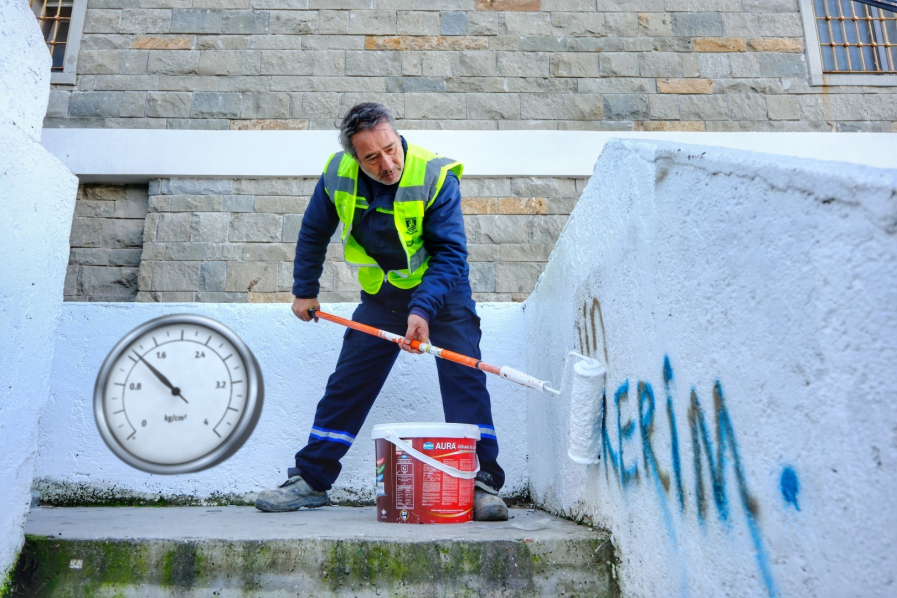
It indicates 1.3; kg/cm²
